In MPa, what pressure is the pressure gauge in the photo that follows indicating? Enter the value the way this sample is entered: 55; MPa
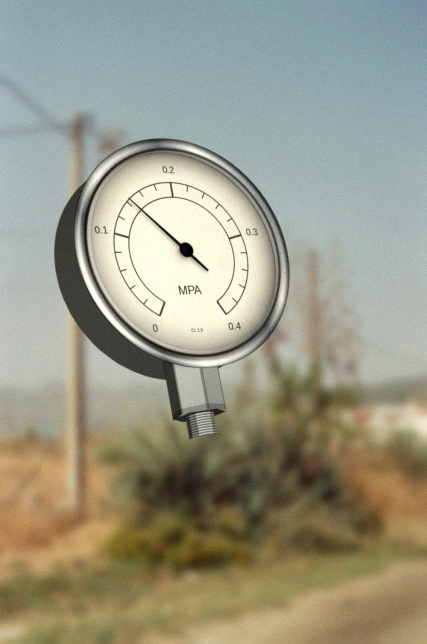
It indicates 0.14; MPa
